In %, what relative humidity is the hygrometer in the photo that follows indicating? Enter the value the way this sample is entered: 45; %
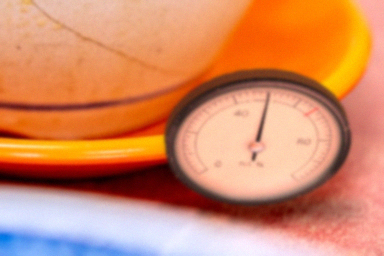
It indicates 50; %
